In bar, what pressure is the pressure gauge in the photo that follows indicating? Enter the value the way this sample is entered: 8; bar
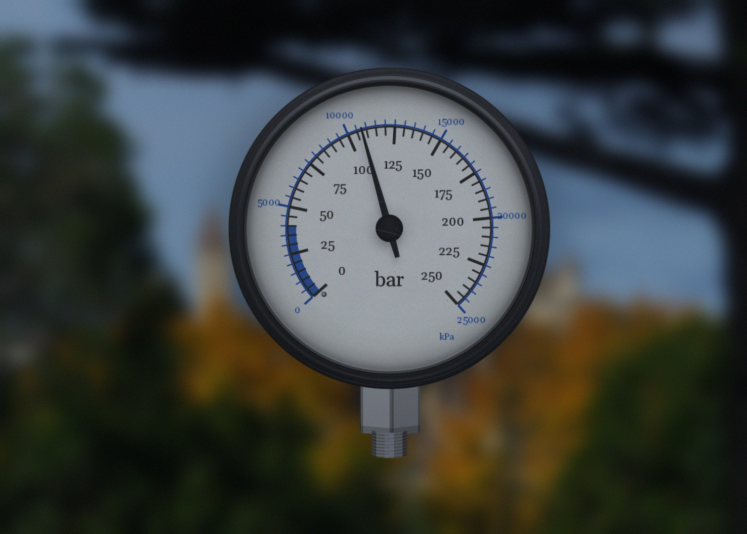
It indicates 107.5; bar
